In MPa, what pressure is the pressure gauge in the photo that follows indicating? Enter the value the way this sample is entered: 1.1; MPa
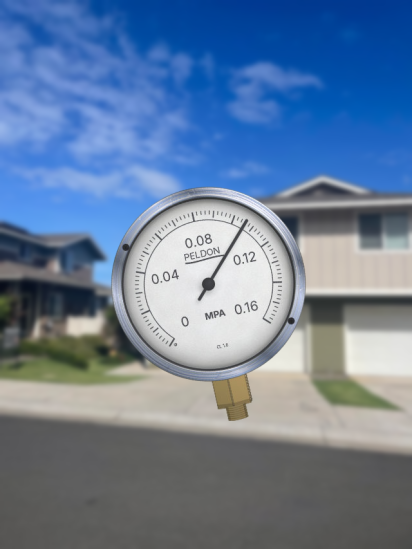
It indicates 0.106; MPa
